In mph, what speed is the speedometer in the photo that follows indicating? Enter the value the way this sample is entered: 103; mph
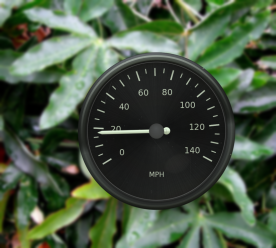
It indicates 17.5; mph
